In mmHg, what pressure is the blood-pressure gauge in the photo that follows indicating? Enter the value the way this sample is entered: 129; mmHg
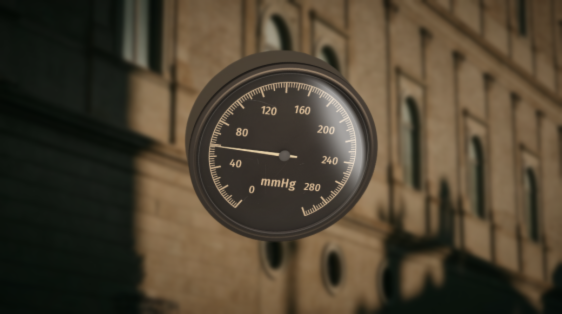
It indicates 60; mmHg
